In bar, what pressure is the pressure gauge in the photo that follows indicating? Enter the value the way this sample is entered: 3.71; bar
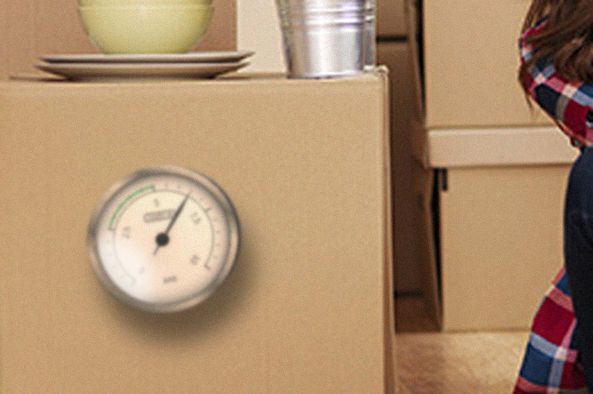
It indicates 6.5; bar
